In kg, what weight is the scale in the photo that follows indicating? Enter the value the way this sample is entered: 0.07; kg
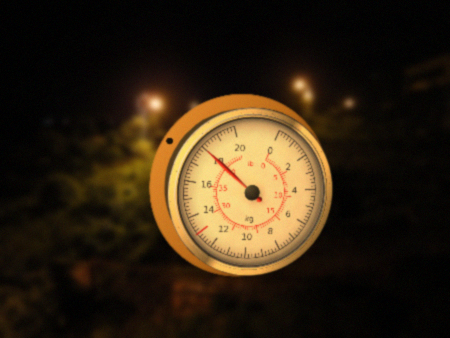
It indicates 18; kg
